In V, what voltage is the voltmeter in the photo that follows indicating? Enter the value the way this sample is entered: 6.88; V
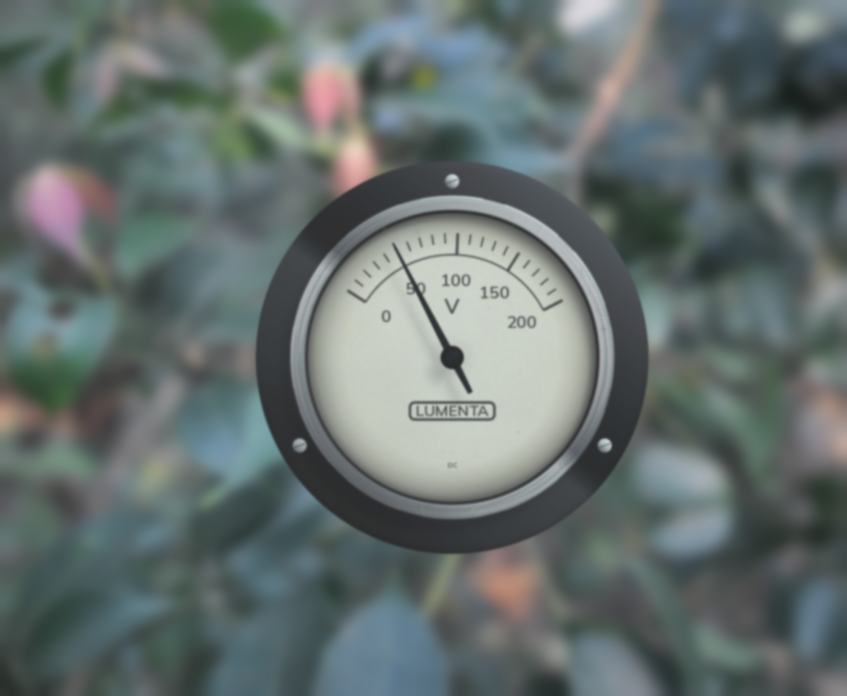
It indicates 50; V
